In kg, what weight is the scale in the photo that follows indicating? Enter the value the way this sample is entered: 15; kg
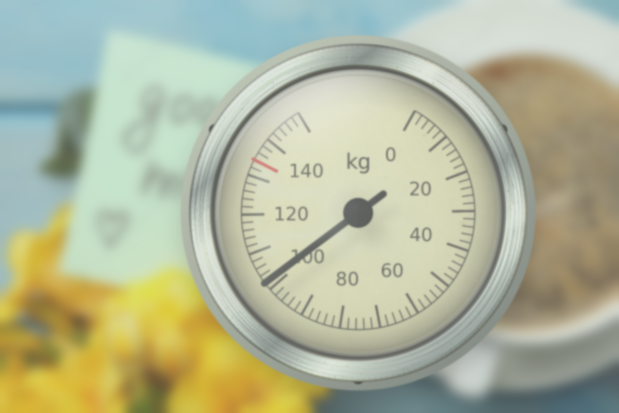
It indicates 102; kg
